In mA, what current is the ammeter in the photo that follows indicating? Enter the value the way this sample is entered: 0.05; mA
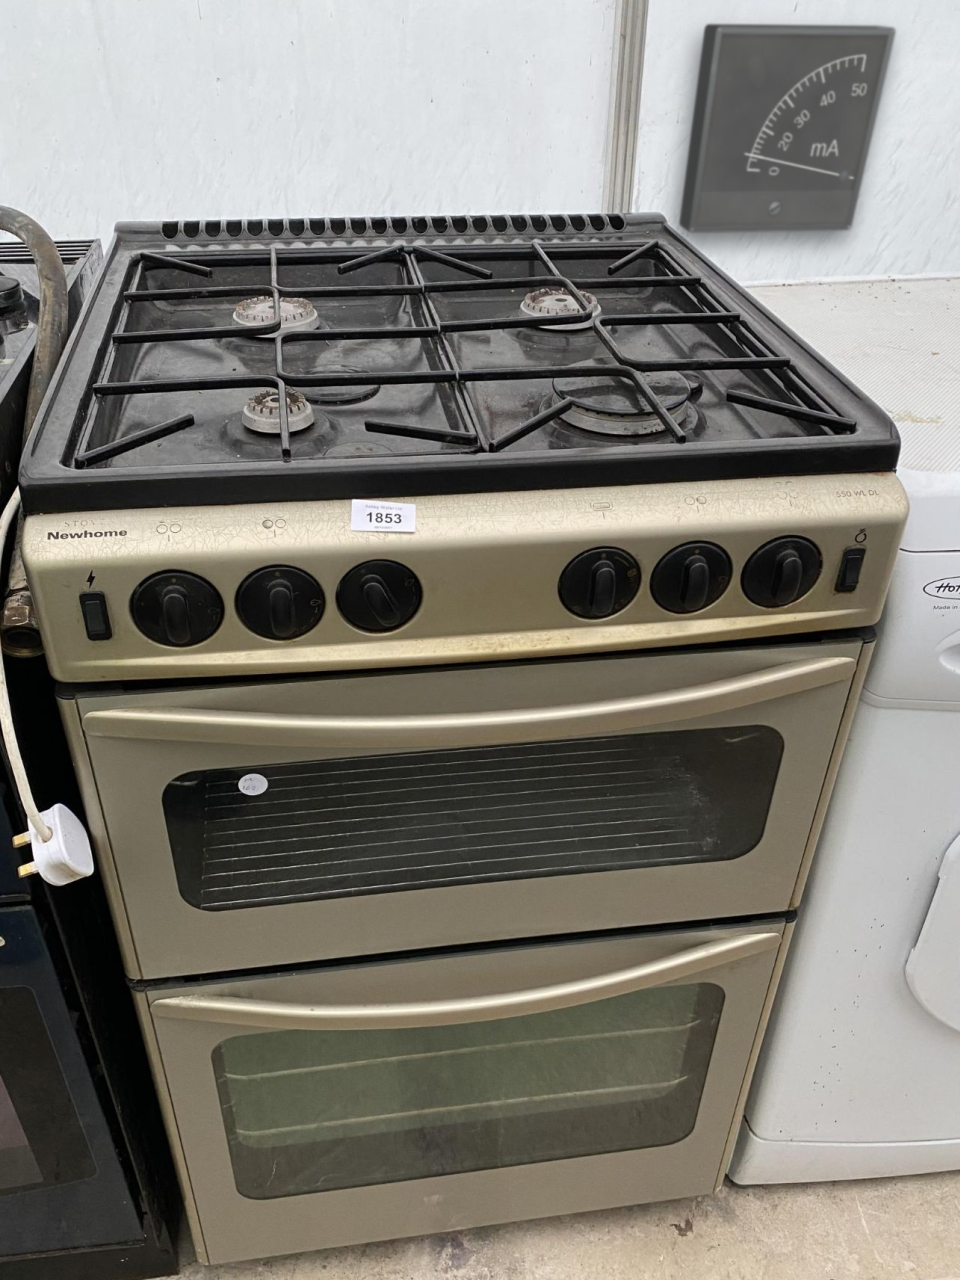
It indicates 10; mA
